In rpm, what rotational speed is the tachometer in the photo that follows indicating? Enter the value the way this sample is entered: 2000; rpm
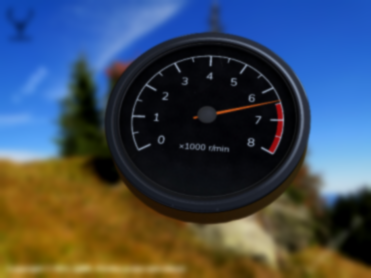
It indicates 6500; rpm
